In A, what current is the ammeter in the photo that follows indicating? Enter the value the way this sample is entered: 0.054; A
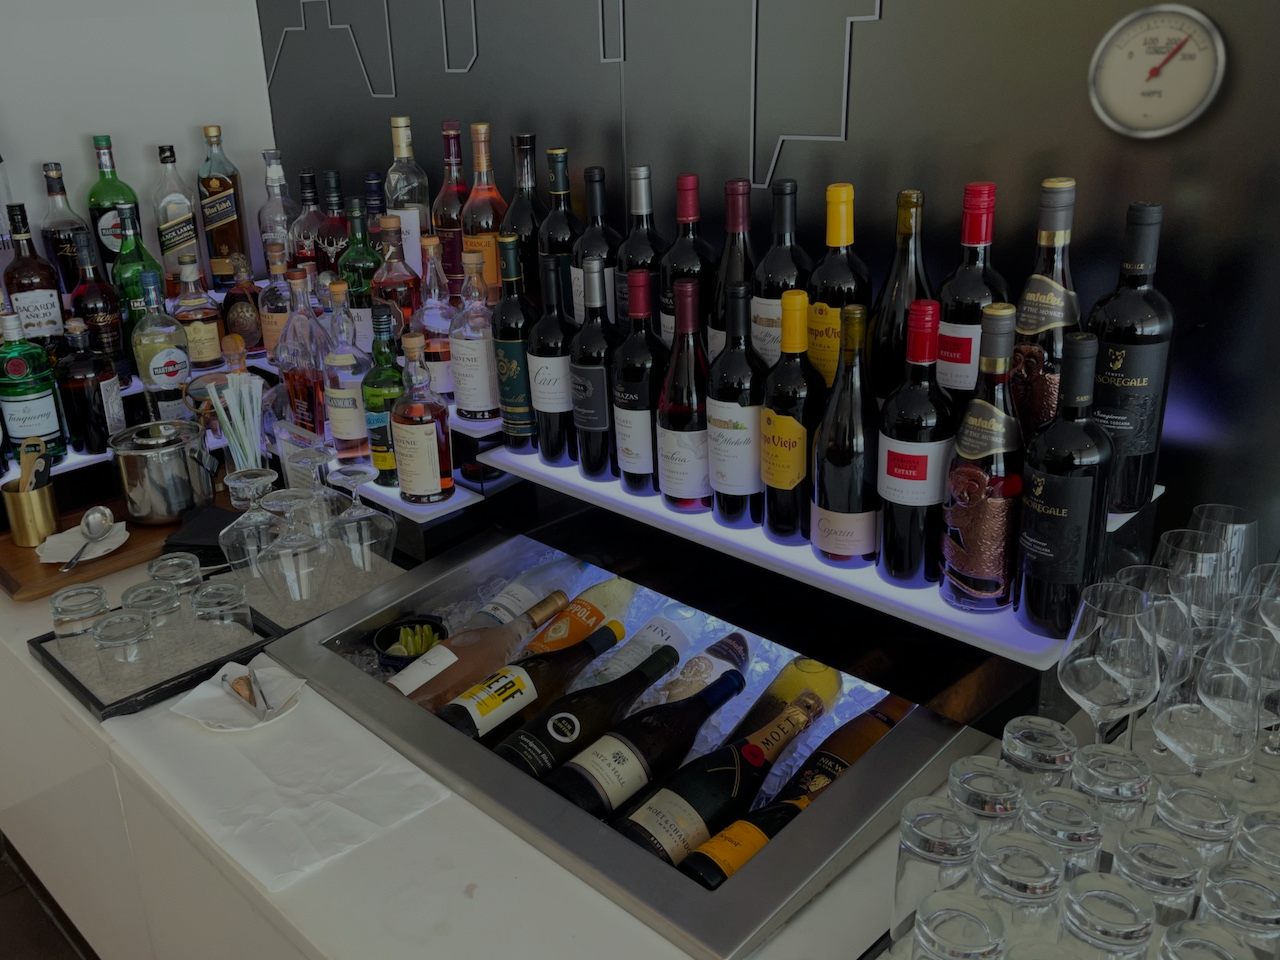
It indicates 240; A
